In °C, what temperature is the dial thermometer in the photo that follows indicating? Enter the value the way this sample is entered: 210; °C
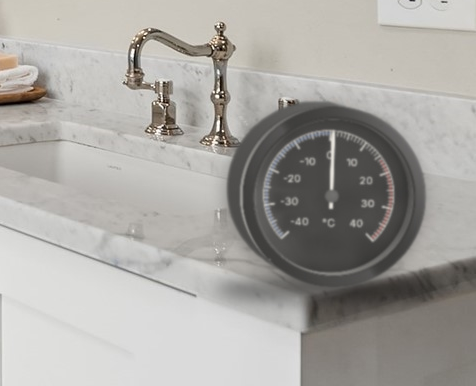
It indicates 0; °C
